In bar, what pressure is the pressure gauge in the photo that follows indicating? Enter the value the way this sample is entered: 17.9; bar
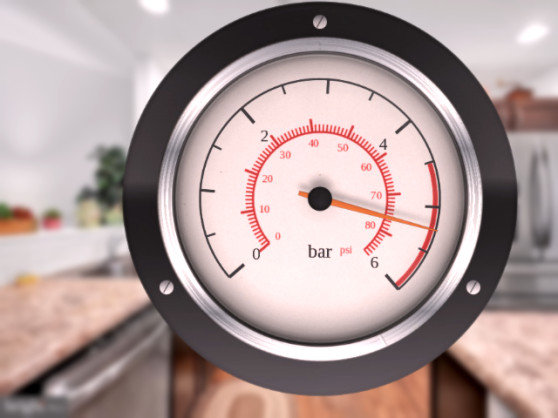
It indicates 5.25; bar
